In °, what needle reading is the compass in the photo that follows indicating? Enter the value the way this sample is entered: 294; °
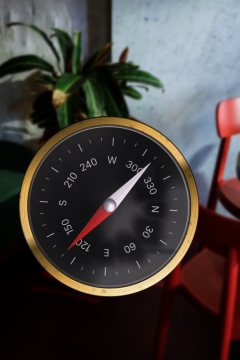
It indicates 130; °
